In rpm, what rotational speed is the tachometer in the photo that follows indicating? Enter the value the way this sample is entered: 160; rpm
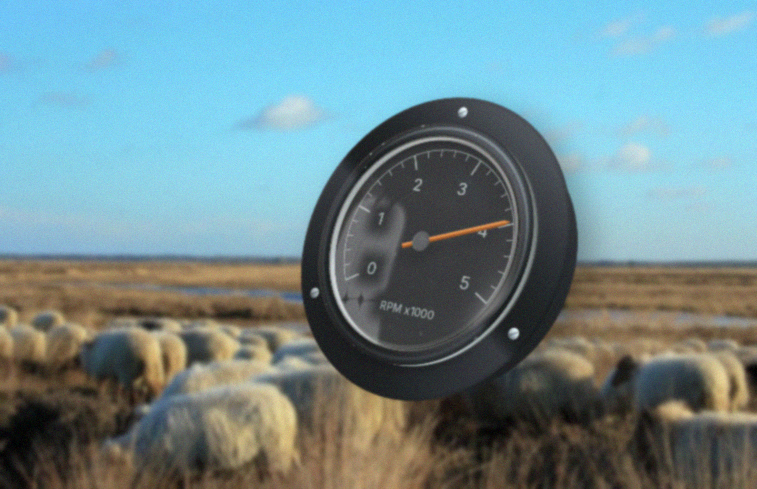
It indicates 4000; rpm
